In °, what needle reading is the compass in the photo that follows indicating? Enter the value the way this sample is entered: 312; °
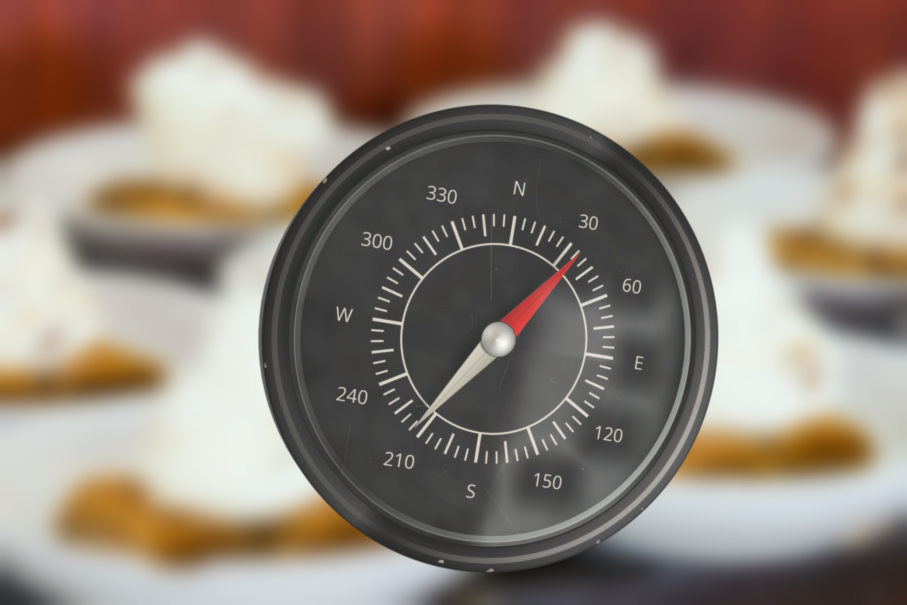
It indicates 35; °
